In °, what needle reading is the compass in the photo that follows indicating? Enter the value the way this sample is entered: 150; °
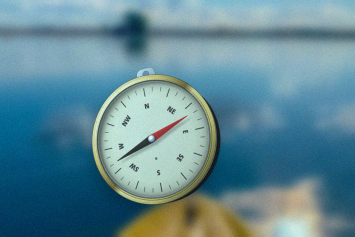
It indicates 70; °
